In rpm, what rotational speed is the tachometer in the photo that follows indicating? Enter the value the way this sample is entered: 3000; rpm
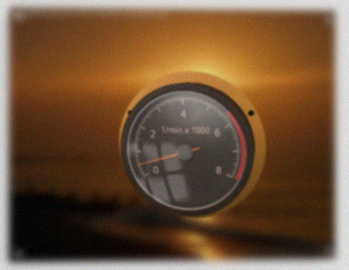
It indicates 500; rpm
